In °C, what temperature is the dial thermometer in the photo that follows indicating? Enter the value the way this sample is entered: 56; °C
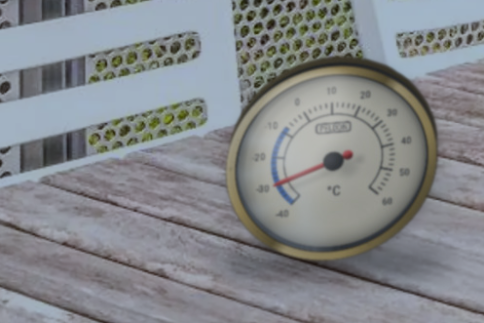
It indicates -30; °C
